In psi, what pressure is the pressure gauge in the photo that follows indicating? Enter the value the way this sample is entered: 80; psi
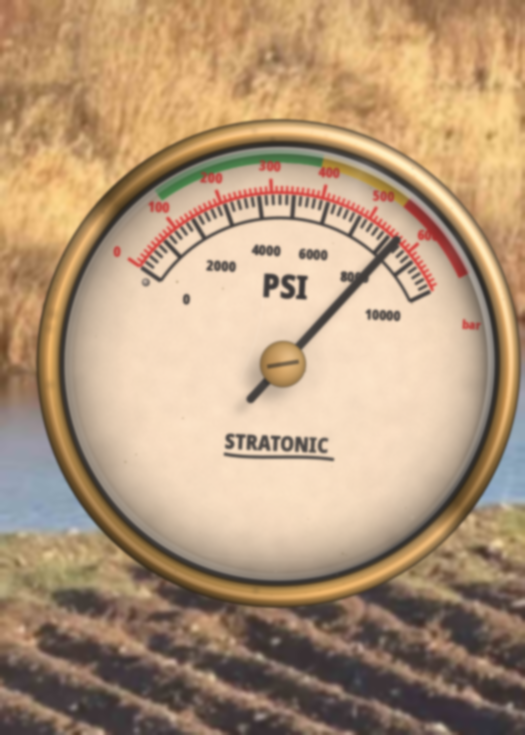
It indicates 8200; psi
